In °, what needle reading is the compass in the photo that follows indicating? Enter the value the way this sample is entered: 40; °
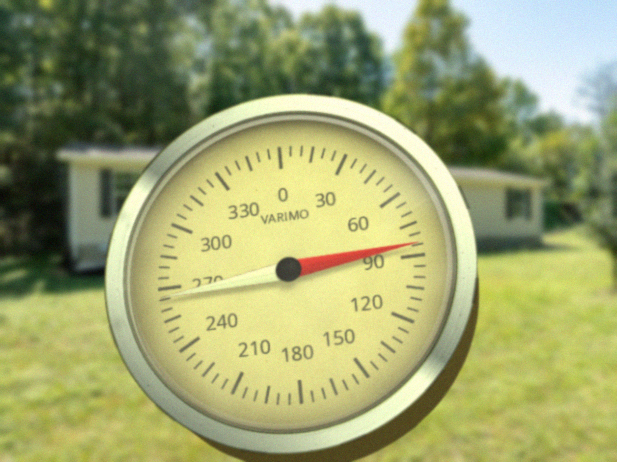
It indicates 85; °
